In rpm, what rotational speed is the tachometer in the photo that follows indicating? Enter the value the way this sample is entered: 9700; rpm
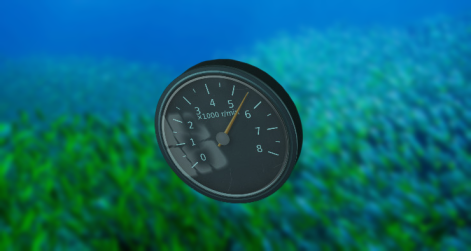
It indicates 5500; rpm
